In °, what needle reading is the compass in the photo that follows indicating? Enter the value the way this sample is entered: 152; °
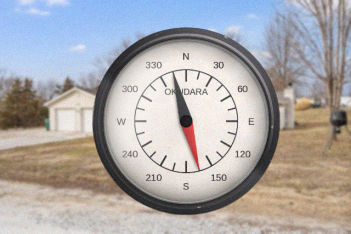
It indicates 165; °
